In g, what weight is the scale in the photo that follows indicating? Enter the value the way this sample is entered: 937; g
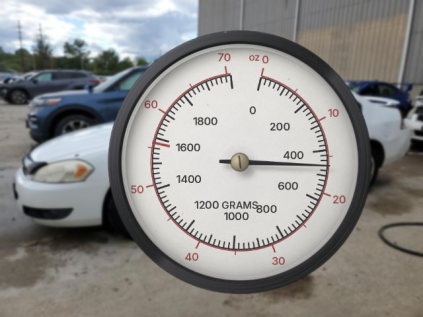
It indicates 460; g
